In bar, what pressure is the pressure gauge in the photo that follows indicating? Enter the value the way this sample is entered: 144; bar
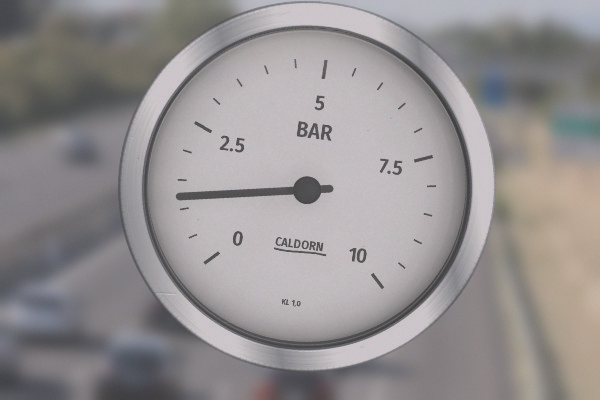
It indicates 1.25; bar
